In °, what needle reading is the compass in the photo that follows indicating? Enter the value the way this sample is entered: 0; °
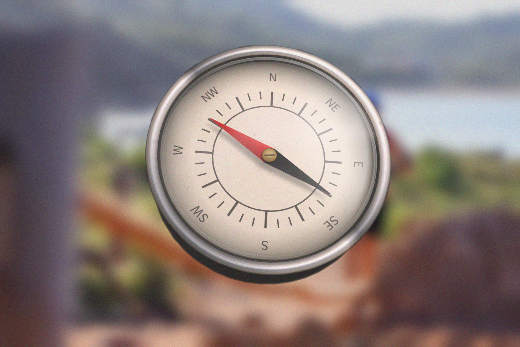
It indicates 300; °
